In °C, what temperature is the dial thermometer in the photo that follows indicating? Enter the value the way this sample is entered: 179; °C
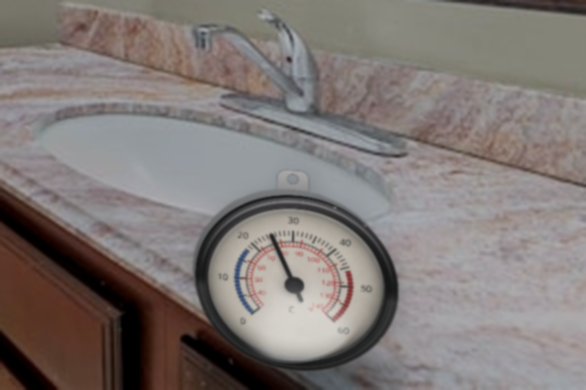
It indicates 25; °C
